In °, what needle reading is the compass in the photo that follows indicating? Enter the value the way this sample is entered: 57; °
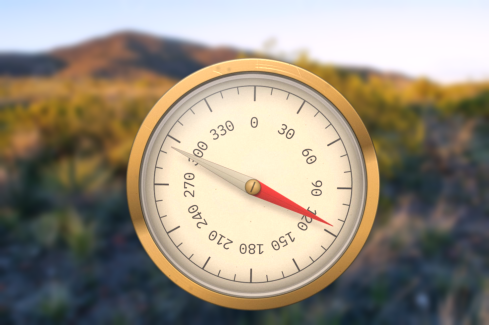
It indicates 115; °
